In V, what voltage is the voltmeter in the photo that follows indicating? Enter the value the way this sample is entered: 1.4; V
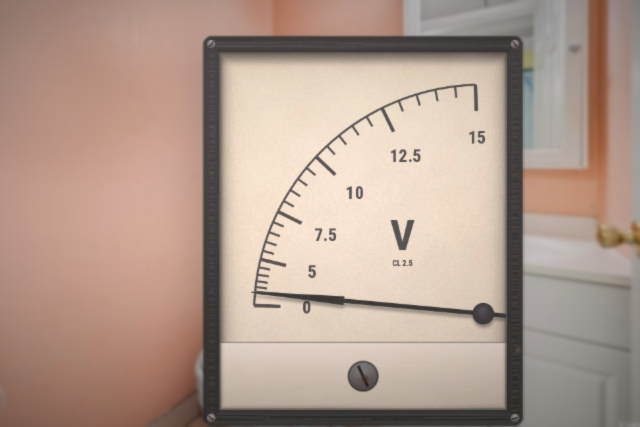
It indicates 2.5; V
